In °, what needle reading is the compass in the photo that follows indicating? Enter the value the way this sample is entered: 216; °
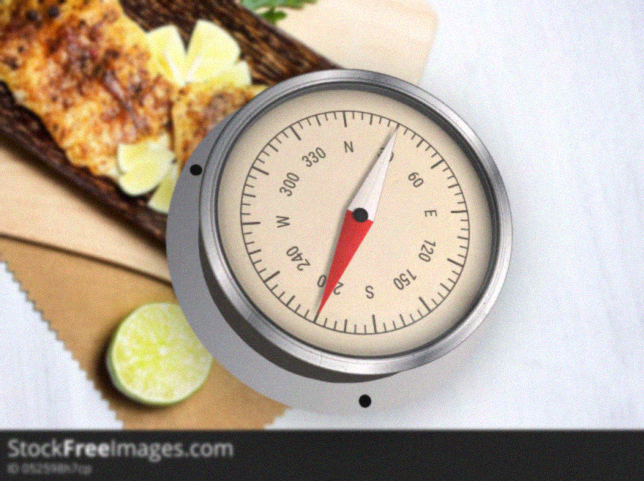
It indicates 210; °
